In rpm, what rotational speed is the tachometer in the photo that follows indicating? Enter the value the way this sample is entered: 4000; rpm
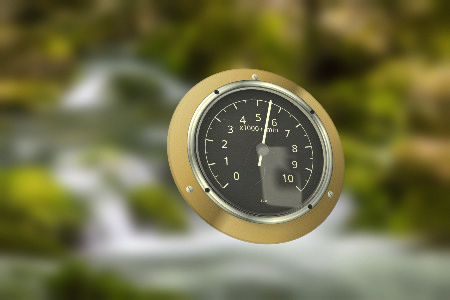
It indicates 5500; rpm
